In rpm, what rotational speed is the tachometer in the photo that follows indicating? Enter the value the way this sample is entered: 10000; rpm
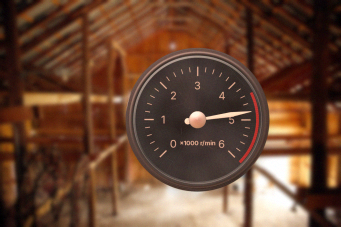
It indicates 4800; rpm
